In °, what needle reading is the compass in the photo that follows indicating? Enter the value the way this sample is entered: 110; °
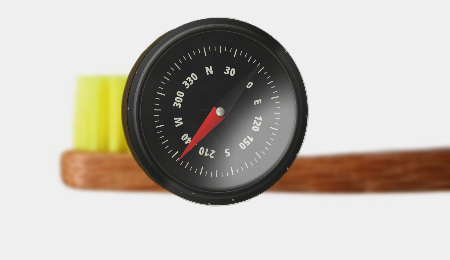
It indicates 235; °
